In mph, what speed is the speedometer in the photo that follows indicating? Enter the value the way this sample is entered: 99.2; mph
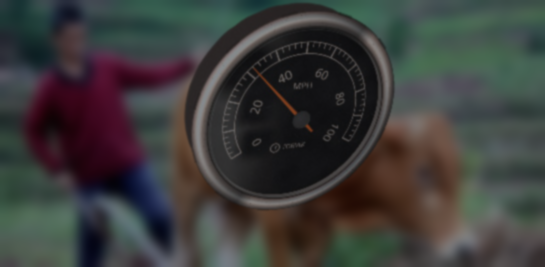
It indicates 32; mph
